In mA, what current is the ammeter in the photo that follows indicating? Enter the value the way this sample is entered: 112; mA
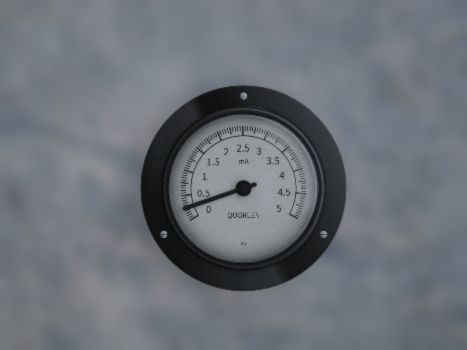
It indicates 0.25; mA
